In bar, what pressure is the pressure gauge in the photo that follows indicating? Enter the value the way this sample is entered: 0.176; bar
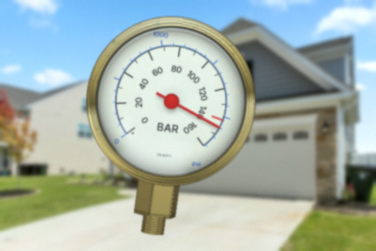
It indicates 145; bar
